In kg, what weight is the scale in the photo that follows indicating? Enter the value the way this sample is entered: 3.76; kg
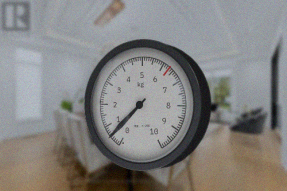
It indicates 0.5; kg
